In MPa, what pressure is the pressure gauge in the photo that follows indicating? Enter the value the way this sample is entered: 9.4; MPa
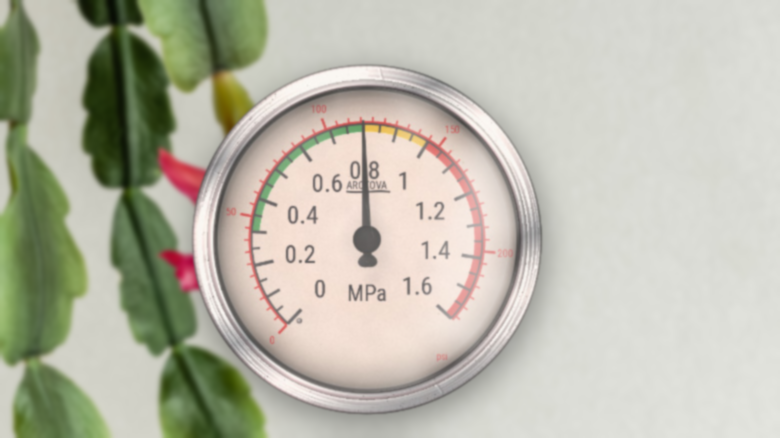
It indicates 0.8; MPa
